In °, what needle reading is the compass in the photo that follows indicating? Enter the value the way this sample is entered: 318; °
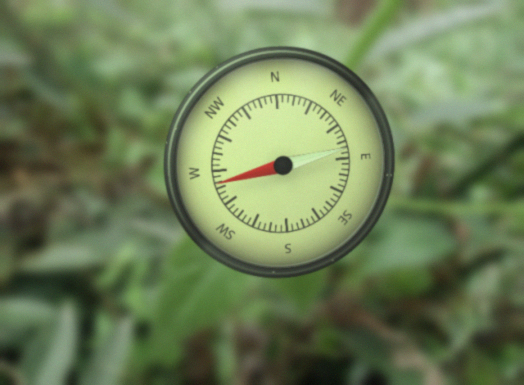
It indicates 260; °
